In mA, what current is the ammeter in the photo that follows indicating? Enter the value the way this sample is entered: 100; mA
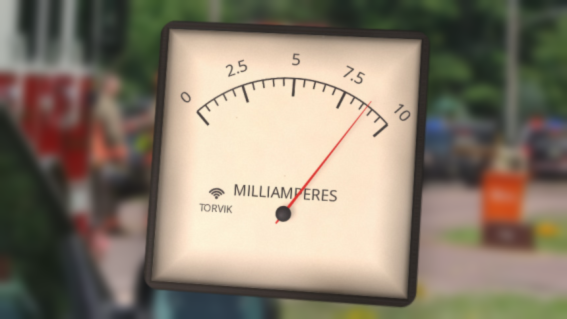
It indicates 8.75; mA
